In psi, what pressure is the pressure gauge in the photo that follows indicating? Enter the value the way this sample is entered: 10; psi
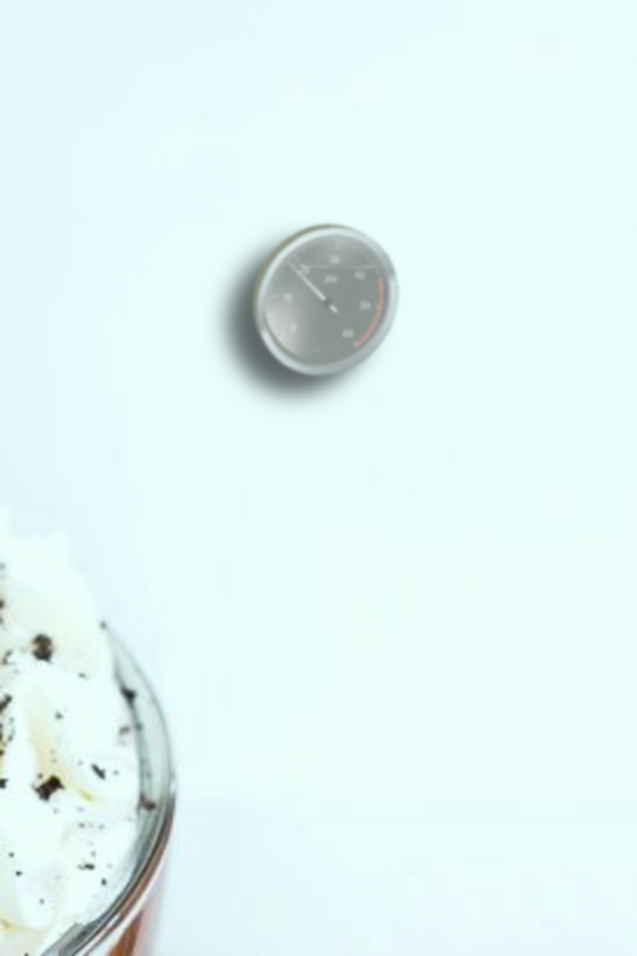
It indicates 18; psi
